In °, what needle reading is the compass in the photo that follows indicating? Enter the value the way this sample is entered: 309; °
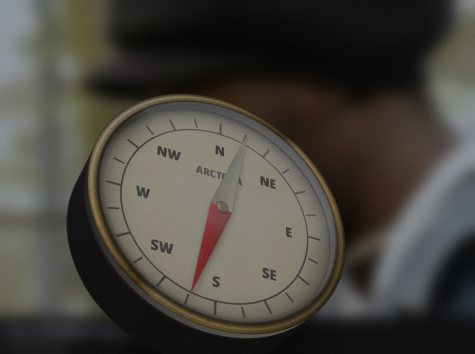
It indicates 195; °
